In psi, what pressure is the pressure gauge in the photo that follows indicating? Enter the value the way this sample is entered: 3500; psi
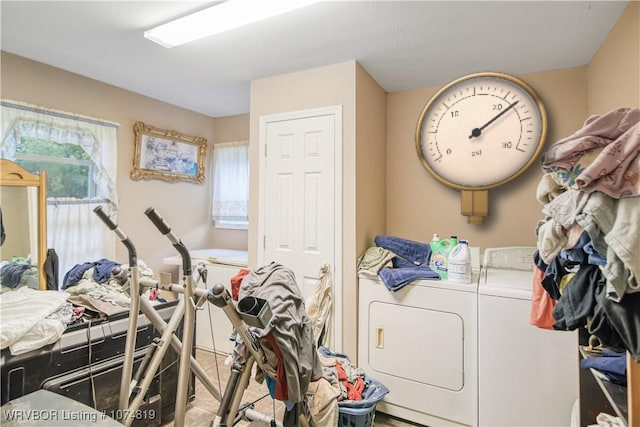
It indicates 22; psi
